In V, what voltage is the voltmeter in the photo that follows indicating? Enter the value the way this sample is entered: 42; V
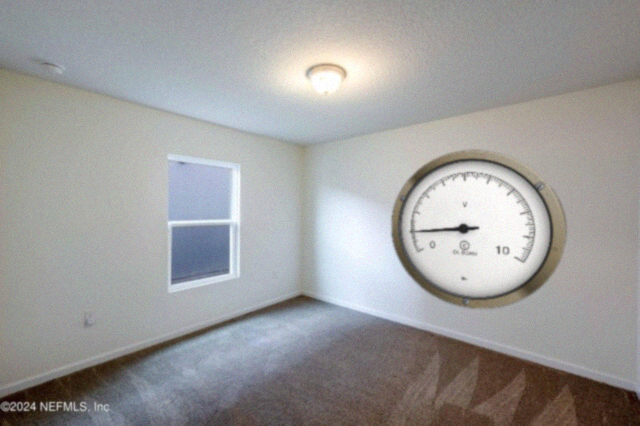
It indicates 1; V
